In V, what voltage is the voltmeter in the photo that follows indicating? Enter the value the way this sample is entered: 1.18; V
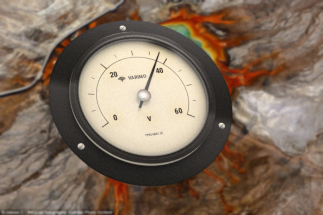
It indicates 37.5; V
